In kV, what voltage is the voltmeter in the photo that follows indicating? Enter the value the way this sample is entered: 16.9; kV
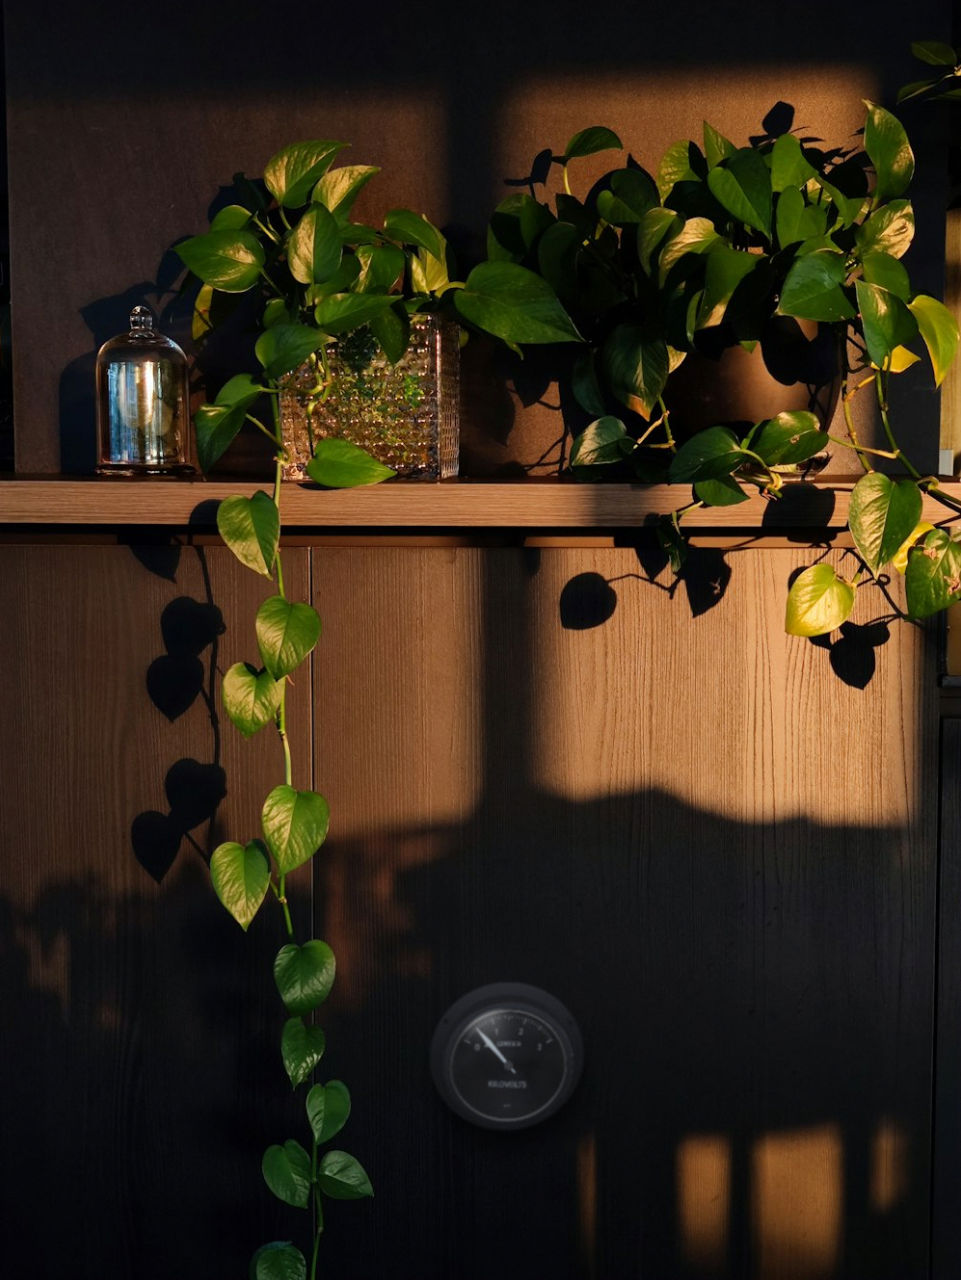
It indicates 0.5; kV
